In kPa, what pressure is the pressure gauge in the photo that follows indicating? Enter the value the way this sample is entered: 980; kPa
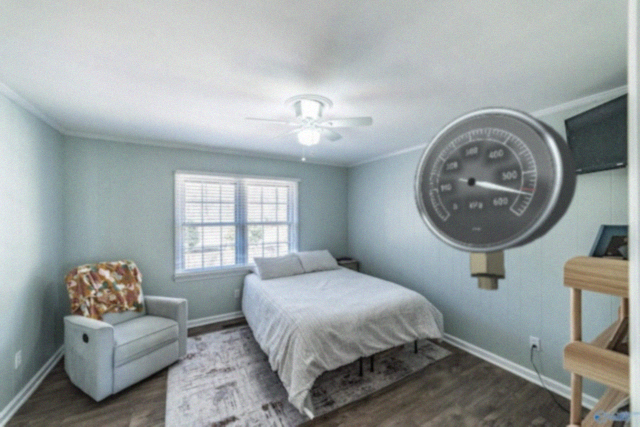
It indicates 550; kPa
